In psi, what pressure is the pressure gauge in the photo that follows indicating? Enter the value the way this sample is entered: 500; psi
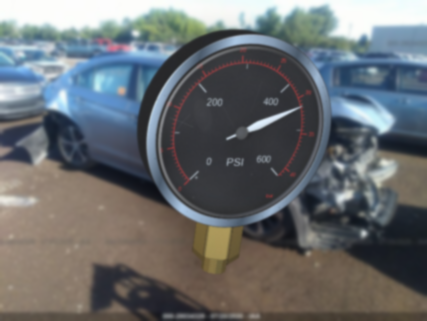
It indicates 450; psi
